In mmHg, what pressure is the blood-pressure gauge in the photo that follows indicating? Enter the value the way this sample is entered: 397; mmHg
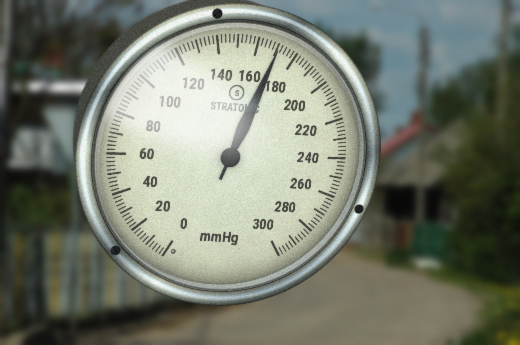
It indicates 170; mmHg
